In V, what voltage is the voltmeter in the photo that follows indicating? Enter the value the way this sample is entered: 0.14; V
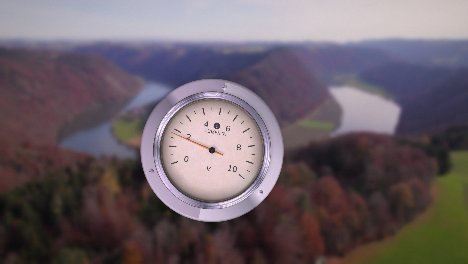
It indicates 1.75; V
